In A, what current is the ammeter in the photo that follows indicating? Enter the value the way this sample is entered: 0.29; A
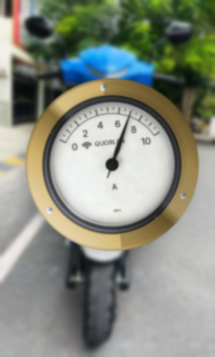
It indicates 7; A
